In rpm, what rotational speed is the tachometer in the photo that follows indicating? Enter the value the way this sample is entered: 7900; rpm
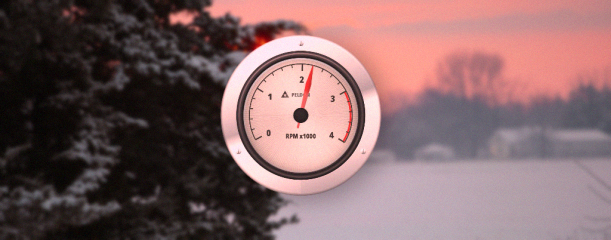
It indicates 2200; rpm
